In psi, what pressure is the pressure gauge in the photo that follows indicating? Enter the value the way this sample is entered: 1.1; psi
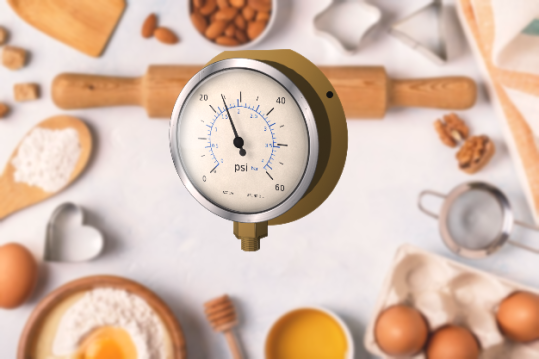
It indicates 25; psi
